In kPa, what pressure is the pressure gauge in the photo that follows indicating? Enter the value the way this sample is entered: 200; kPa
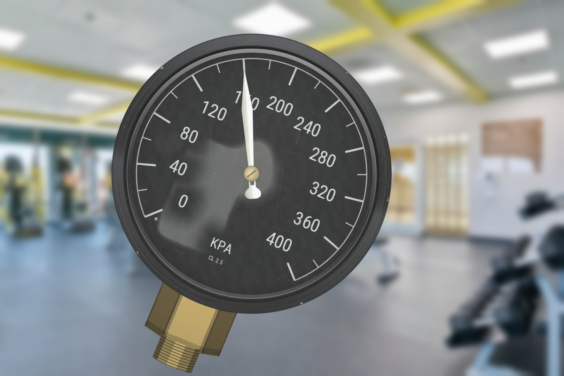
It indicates 160; kPa
